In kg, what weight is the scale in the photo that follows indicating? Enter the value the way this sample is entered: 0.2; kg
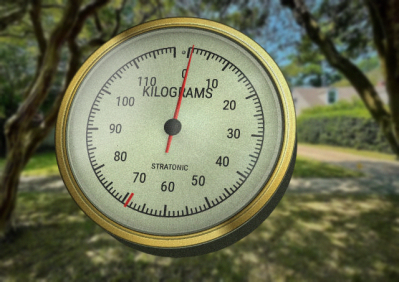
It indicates 1; kg
